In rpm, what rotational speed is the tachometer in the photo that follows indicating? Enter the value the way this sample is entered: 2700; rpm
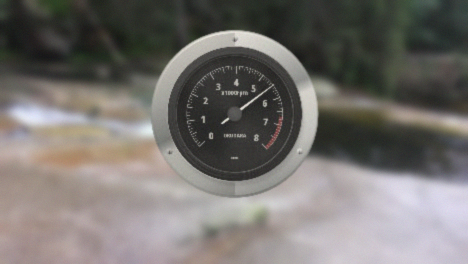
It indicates 5500; rpm
